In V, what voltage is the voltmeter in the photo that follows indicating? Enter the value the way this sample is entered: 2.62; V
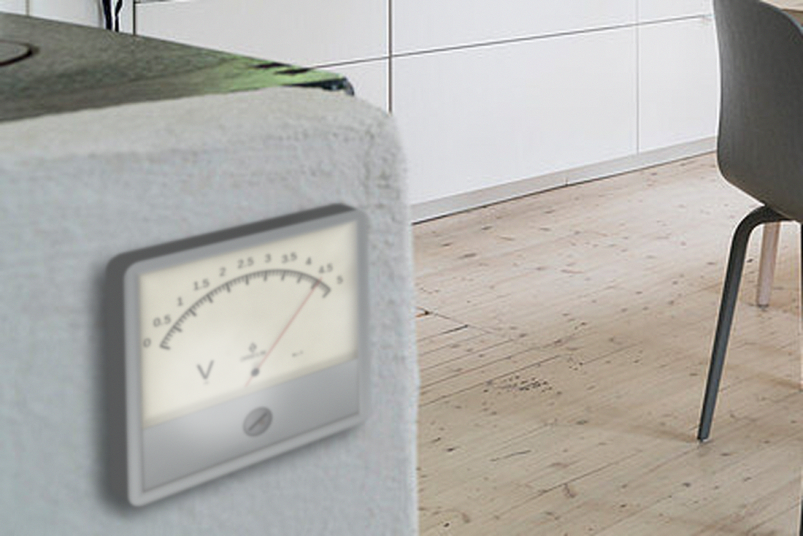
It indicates 4.5; V
